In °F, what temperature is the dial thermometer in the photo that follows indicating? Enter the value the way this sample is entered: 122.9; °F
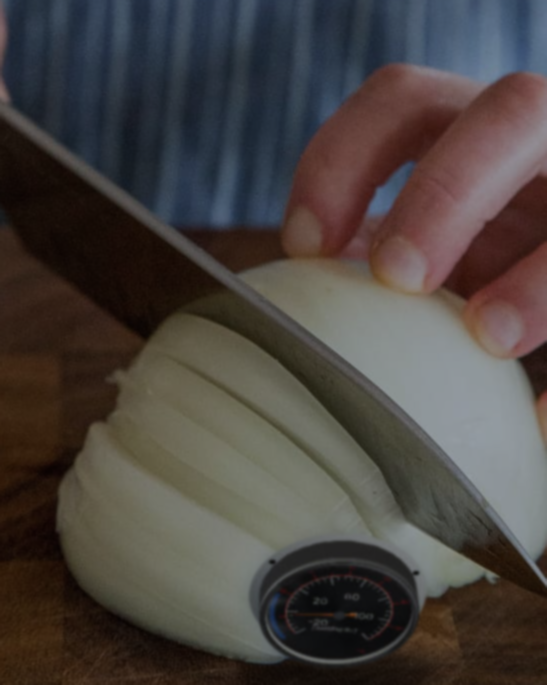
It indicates 0; °F
